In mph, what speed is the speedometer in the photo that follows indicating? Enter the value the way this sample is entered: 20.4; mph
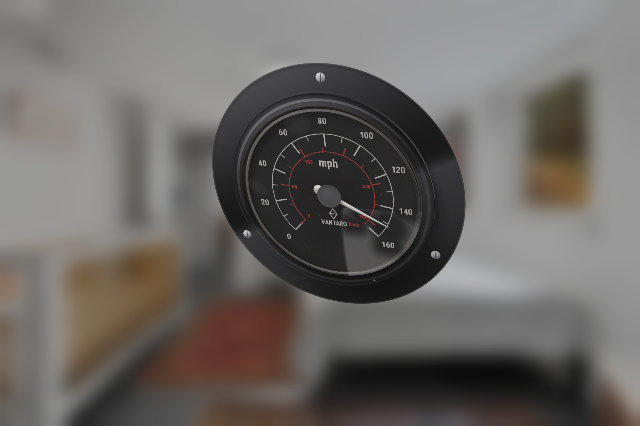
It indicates 150; mph
